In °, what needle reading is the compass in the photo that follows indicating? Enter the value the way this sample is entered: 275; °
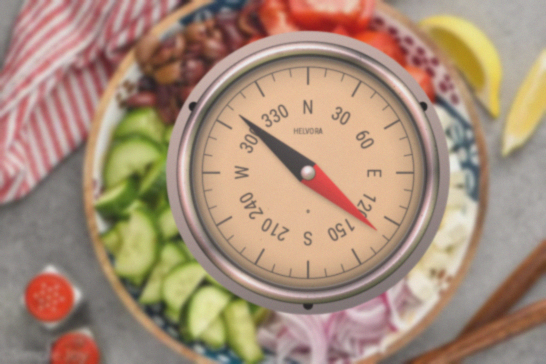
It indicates 130; °
